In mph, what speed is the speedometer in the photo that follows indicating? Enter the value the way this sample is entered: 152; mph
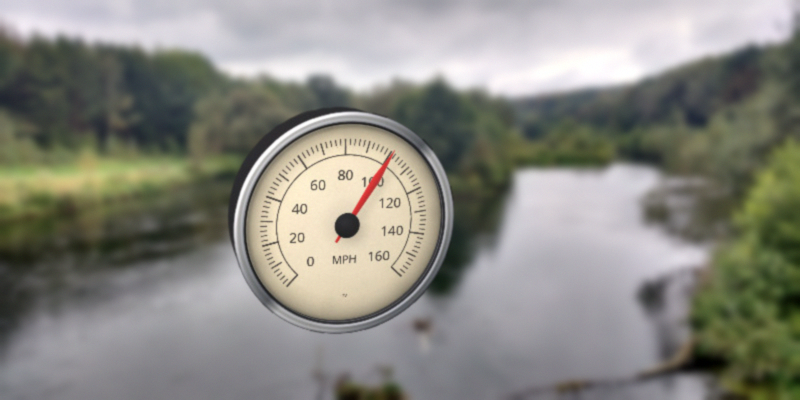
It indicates 100; mph
